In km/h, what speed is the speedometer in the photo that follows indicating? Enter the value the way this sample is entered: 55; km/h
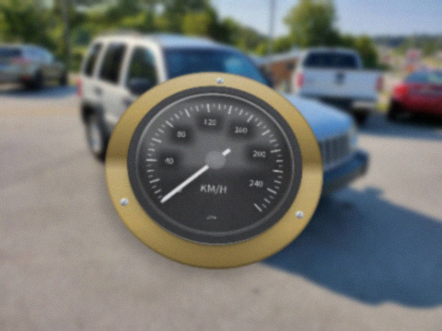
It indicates 0; km/h
